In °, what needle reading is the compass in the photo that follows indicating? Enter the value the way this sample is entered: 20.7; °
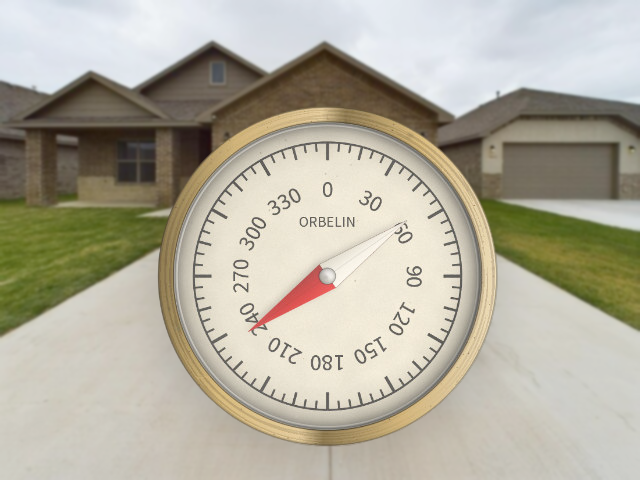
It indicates 235; °
